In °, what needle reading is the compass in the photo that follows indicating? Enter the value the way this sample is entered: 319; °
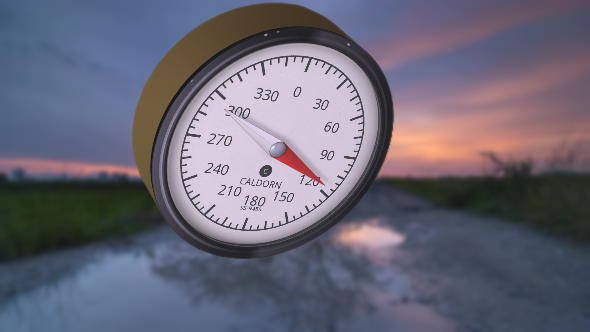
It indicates 115; °
